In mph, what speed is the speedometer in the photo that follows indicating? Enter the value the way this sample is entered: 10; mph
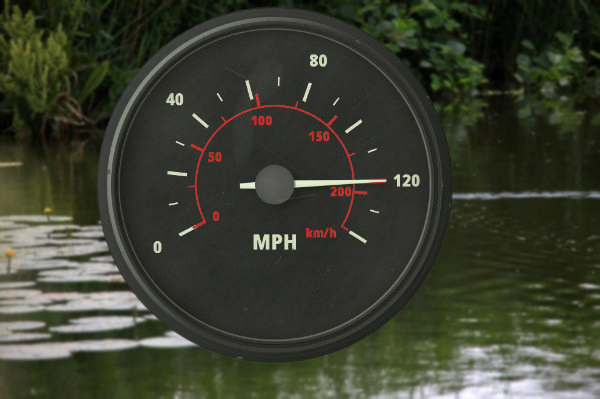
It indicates 120; mph
